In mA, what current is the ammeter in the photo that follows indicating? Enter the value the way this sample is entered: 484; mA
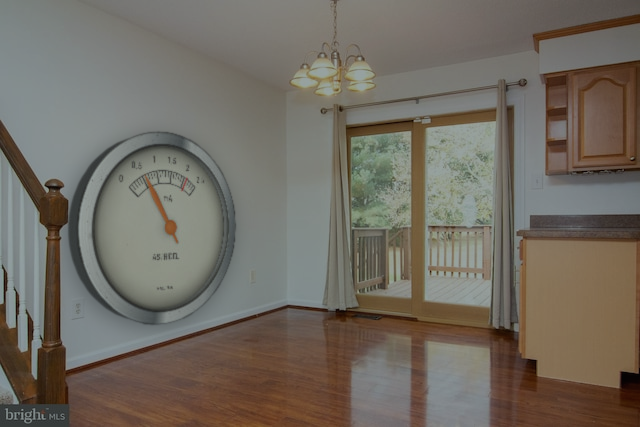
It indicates 0.5; mA
